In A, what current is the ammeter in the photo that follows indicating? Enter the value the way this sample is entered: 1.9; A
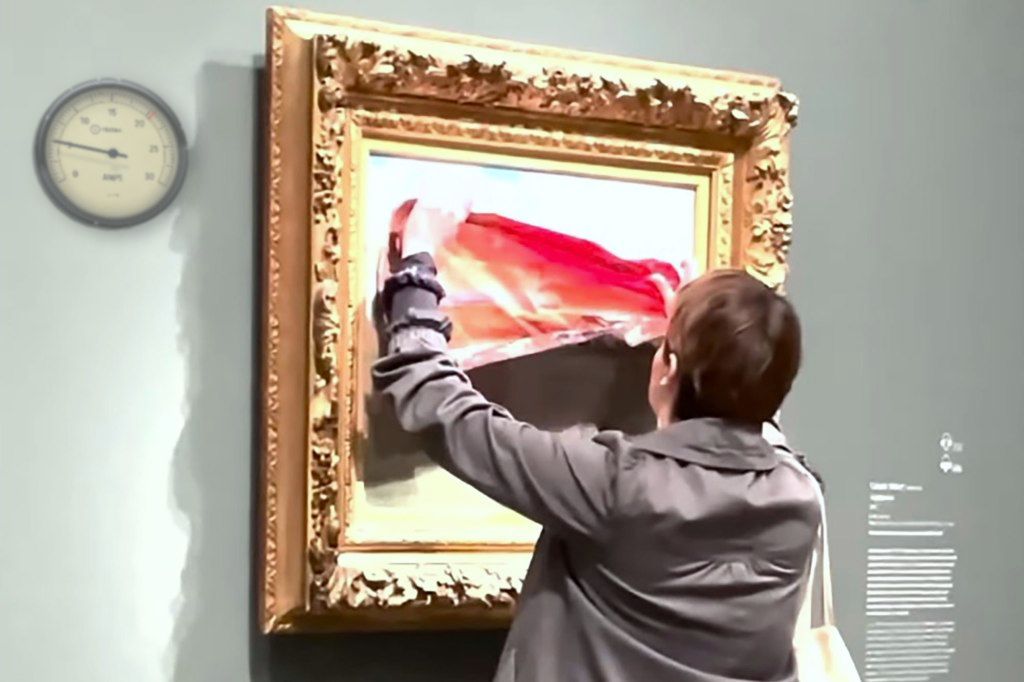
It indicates 5; A
